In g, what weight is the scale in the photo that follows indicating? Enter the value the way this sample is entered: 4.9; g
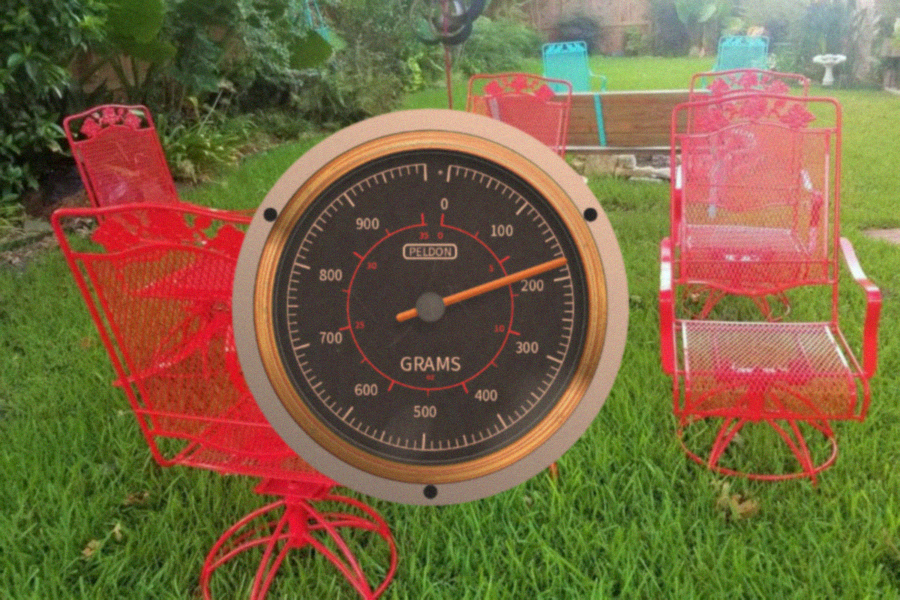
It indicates 180; g
